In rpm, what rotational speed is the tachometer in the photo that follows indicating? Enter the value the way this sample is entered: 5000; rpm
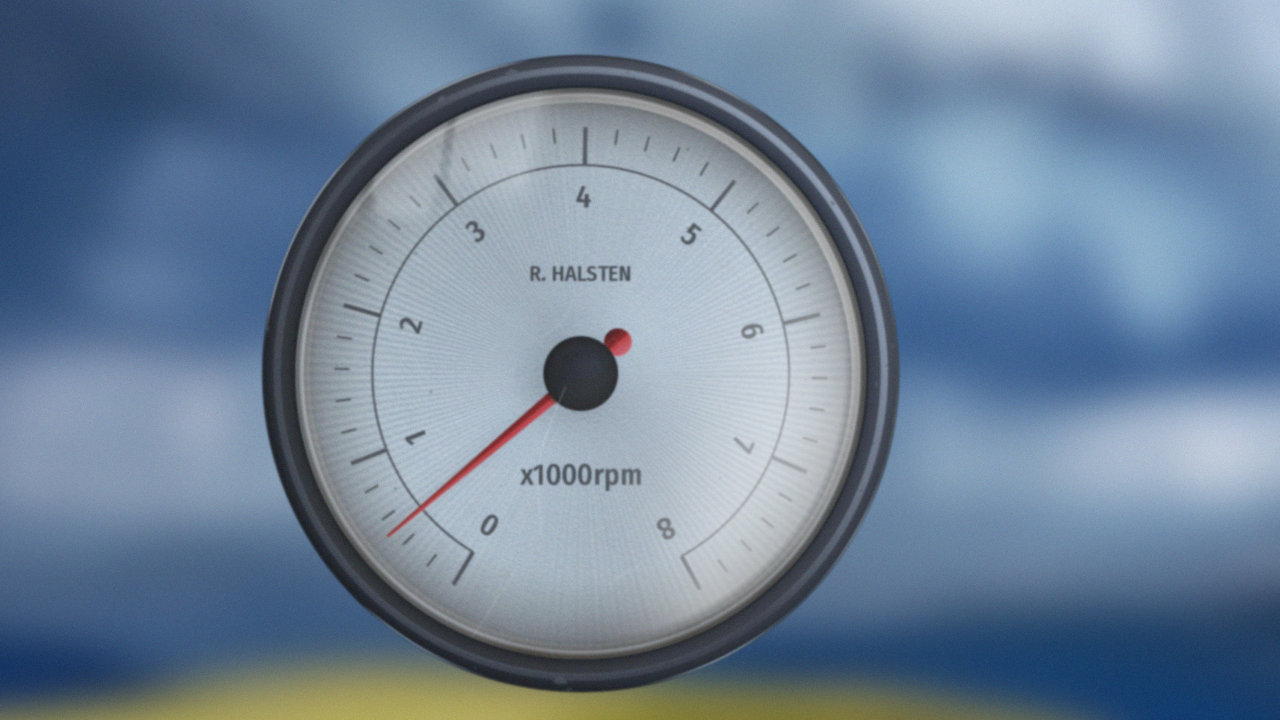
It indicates 500; rpm
